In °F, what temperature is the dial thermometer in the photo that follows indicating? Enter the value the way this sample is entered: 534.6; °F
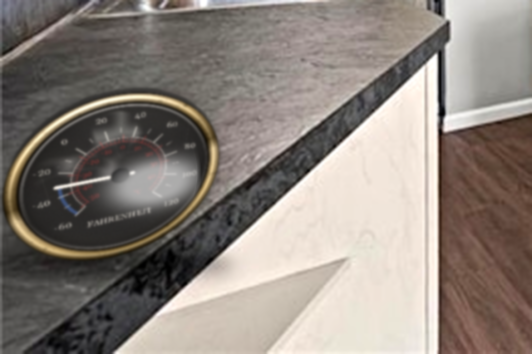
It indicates -30; °F
